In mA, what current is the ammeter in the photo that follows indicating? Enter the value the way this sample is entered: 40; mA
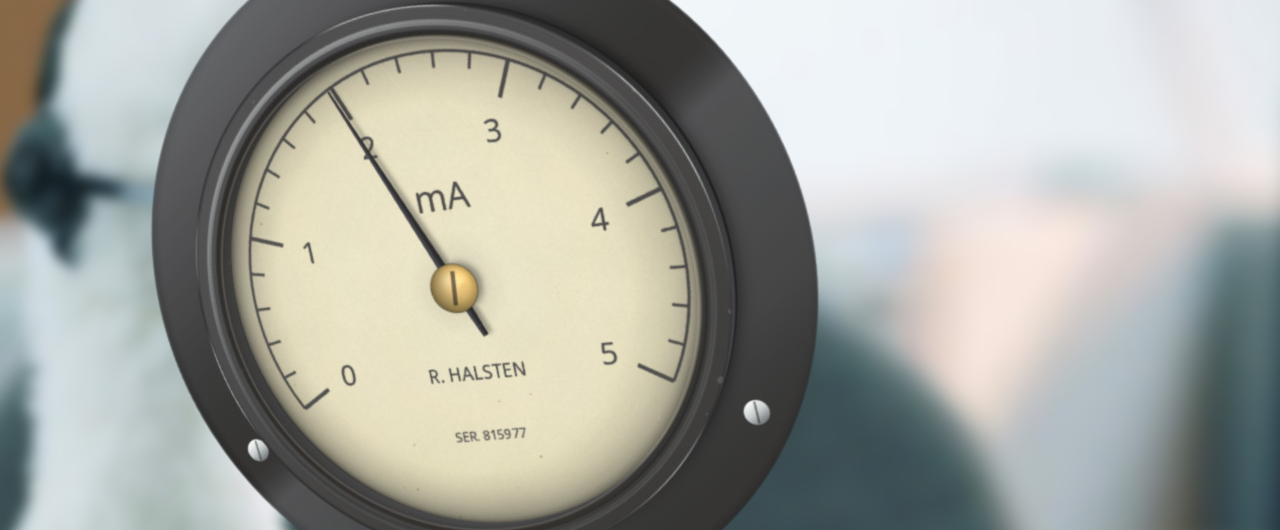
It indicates 2; mA
